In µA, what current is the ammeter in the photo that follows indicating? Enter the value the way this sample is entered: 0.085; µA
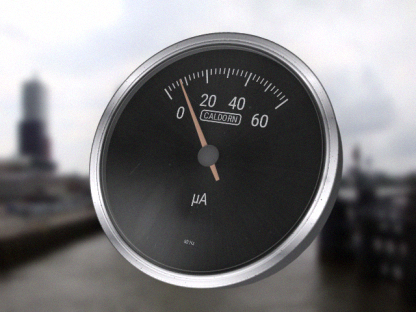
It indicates 8; µA
